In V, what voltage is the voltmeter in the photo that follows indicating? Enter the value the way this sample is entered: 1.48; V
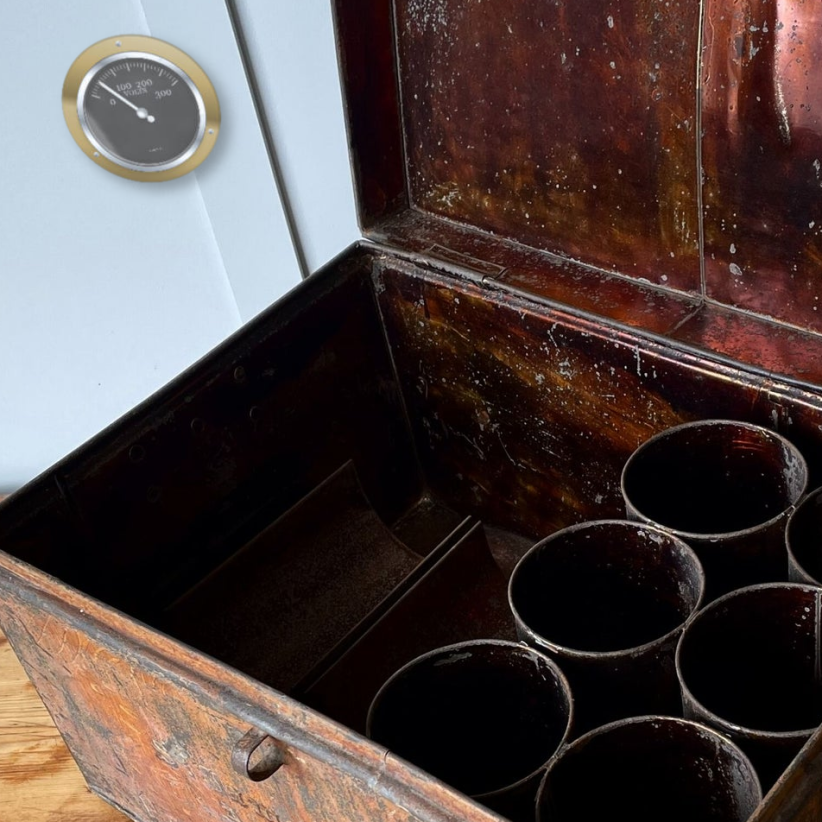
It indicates 50; V
